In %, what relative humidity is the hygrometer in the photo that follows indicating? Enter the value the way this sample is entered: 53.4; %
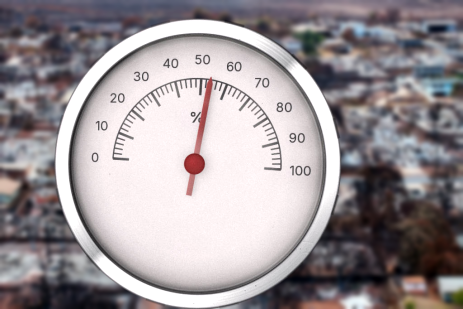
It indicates 54; %
